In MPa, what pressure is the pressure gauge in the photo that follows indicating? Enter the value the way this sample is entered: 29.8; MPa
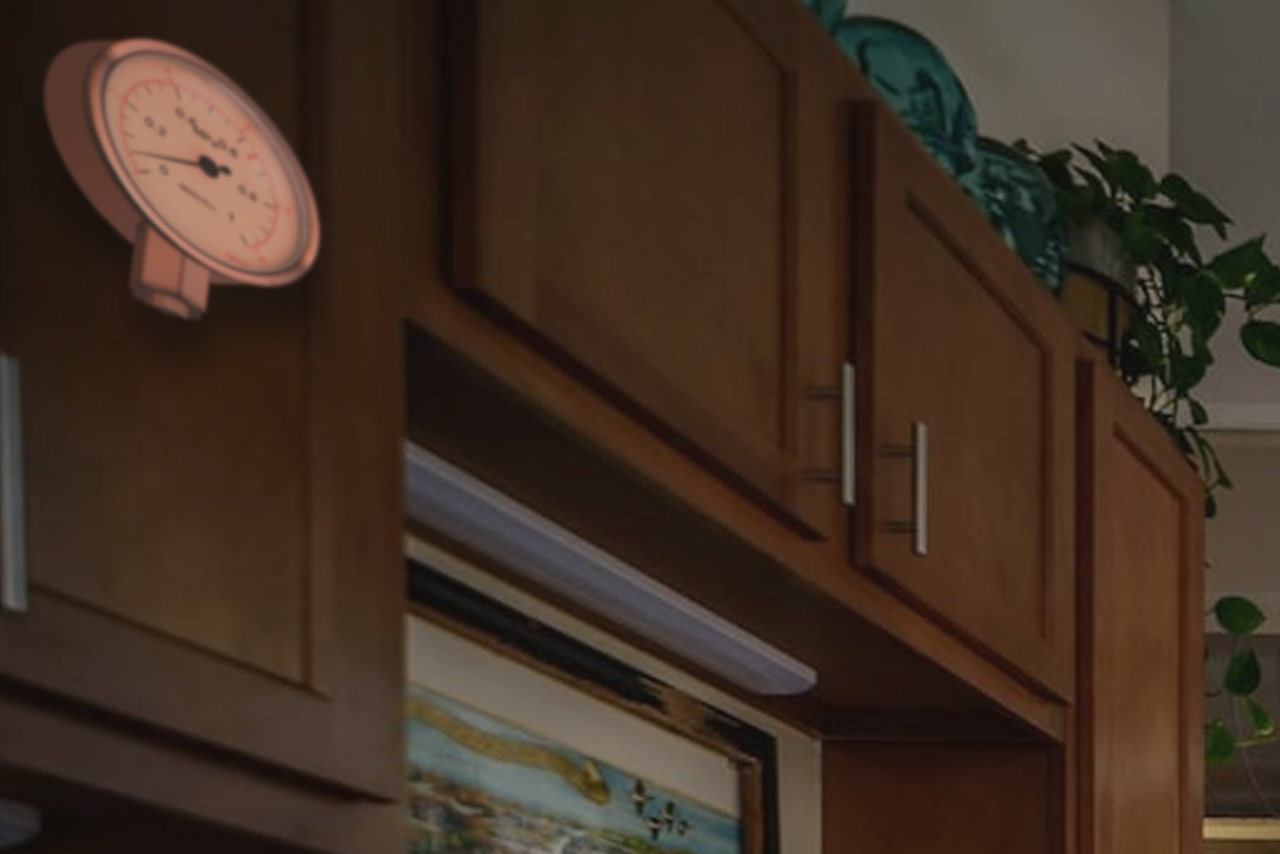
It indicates 0.05; MPa
